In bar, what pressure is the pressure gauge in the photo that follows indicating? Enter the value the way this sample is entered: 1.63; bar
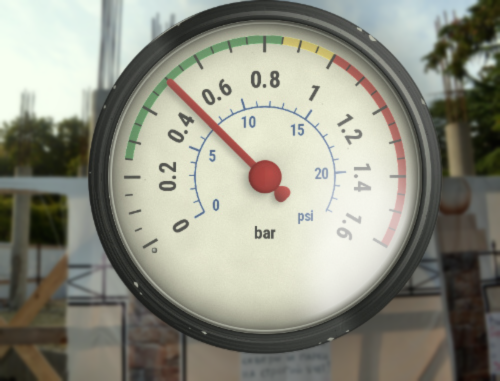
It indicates 0.5; bar
